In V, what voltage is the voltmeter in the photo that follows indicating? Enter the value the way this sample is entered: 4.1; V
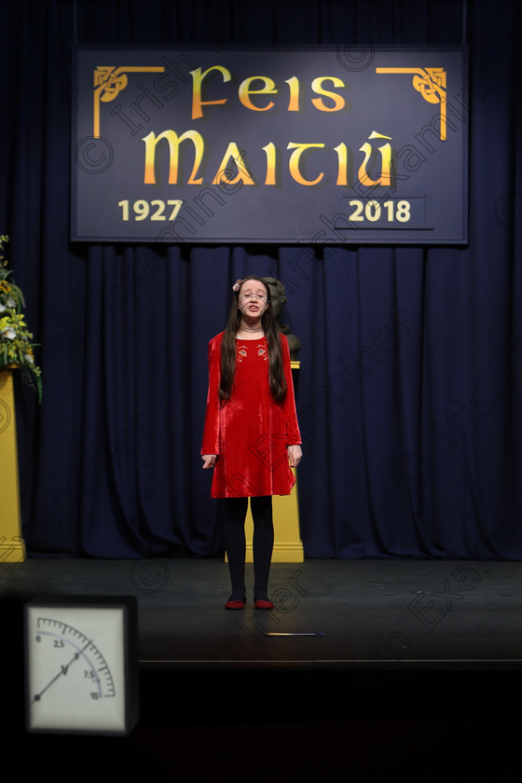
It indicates 5; V
